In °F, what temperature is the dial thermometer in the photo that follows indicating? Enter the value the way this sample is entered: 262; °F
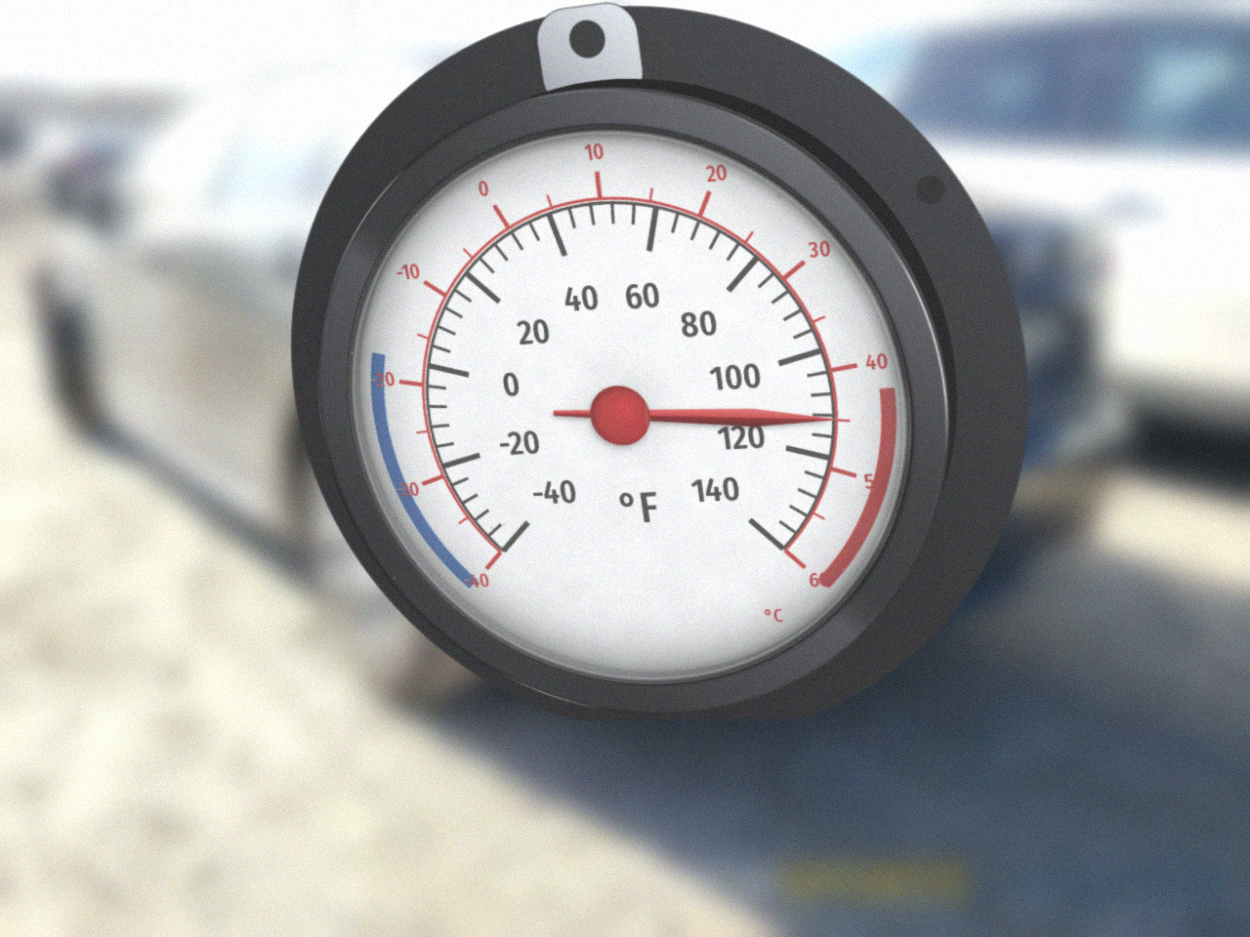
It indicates 112; °F
